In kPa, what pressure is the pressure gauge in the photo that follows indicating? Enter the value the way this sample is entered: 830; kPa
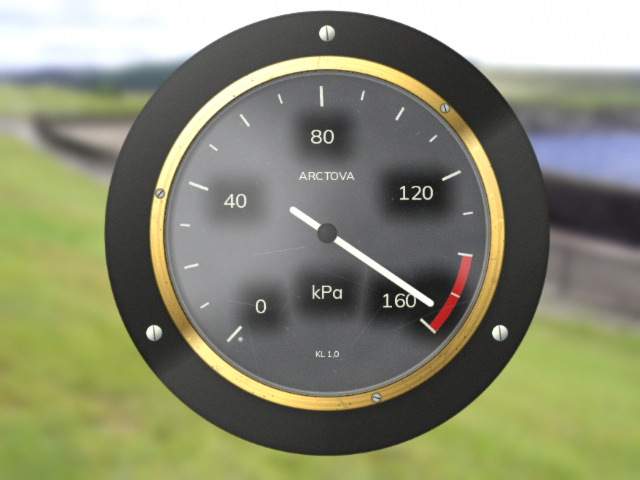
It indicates 155; kPa
